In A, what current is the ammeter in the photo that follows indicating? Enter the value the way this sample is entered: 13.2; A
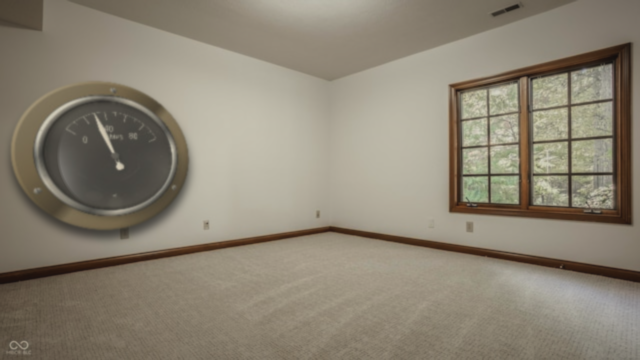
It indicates 30; A
